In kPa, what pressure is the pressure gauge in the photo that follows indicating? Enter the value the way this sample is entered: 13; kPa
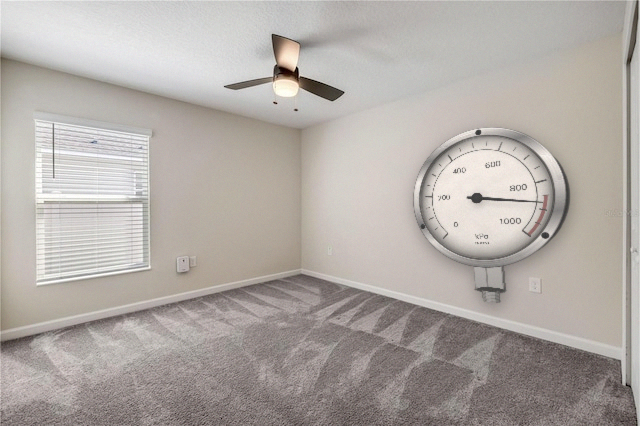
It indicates 875; kPa
